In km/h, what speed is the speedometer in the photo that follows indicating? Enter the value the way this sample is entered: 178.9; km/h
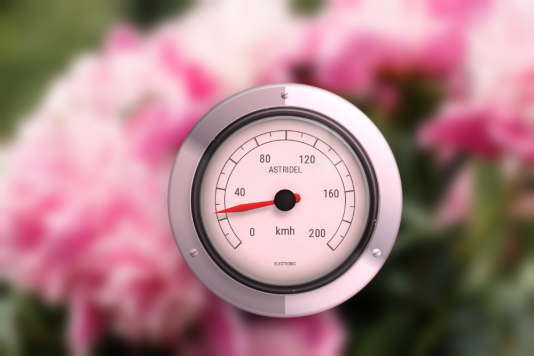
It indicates 25; km/h
